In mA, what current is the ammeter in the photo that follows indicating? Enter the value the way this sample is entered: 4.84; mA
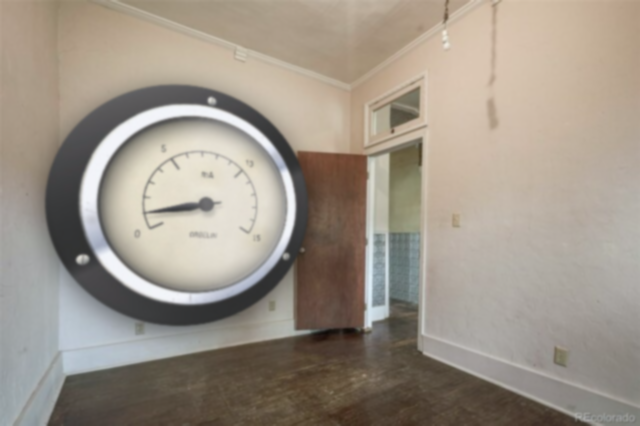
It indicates 1; mA
